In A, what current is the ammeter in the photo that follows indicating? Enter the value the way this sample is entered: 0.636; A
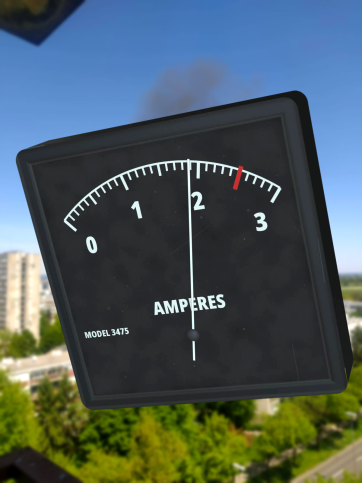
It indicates 1.9; A
